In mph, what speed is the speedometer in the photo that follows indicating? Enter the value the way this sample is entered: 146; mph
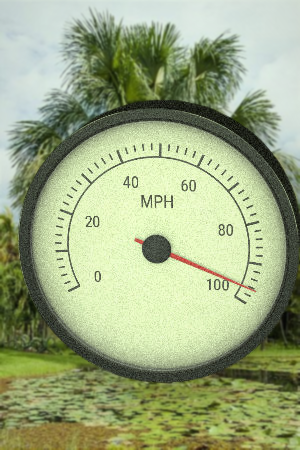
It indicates 96; mph
